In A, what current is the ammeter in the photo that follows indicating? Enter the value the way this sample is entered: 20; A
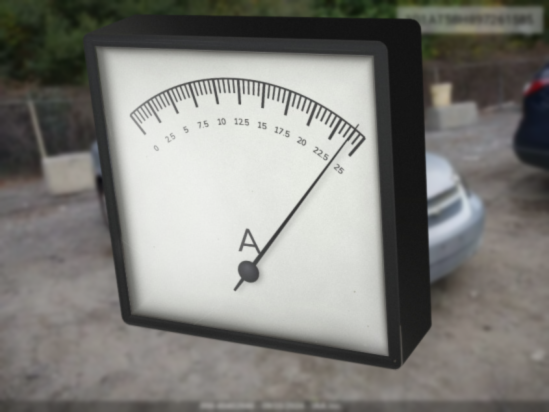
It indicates 24; A
